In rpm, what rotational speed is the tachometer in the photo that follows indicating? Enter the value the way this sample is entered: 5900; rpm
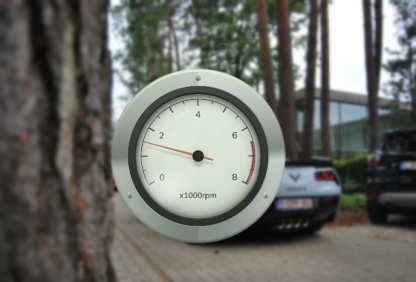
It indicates 1500; rpm
